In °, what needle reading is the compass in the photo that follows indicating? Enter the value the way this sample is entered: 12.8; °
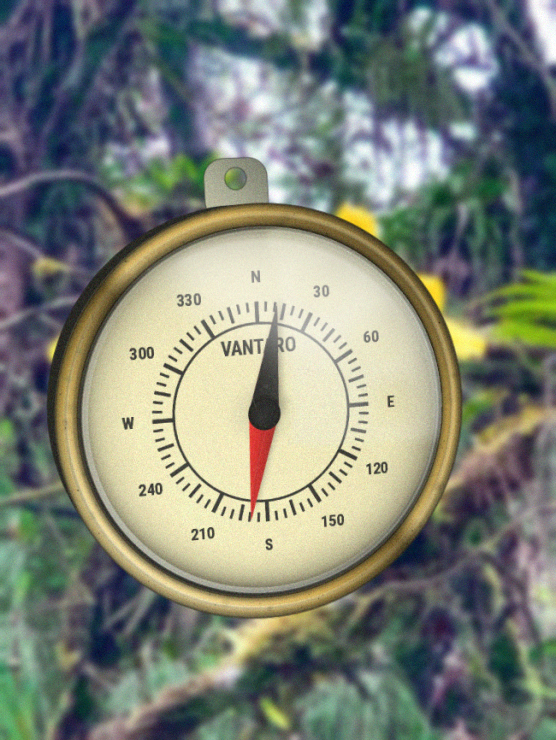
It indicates 190; °
